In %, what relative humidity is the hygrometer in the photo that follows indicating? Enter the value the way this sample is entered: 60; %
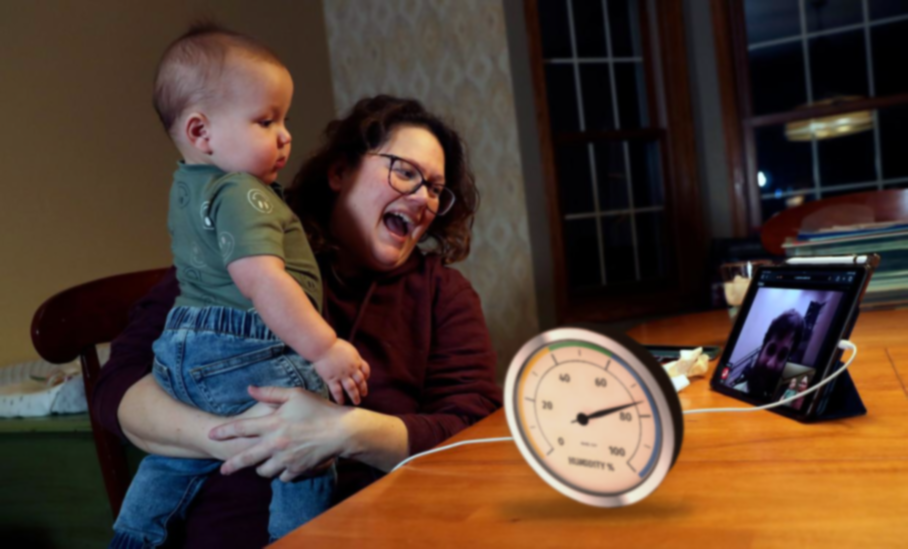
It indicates 75; %
